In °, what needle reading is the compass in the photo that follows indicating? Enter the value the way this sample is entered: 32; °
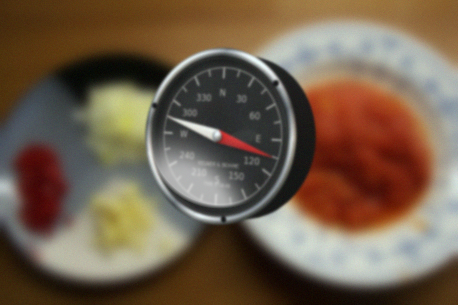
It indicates 105; °
